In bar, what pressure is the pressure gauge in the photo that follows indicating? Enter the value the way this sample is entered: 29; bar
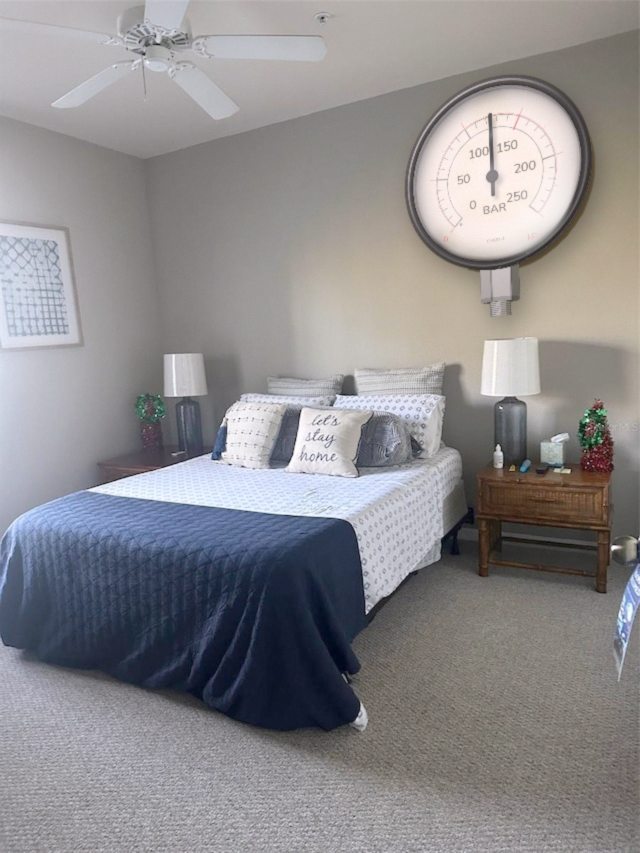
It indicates 125; bar
